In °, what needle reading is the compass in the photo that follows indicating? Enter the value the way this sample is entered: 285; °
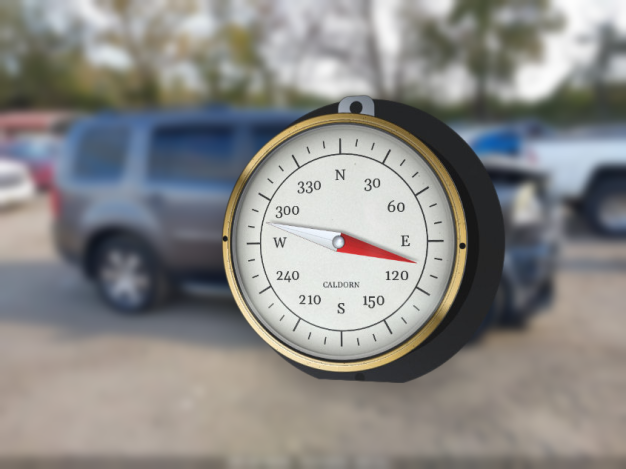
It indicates 105; °
